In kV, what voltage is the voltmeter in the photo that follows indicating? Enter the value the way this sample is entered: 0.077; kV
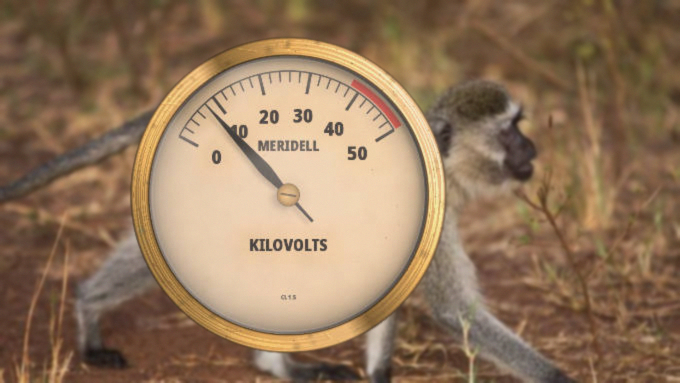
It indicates 8; kV
